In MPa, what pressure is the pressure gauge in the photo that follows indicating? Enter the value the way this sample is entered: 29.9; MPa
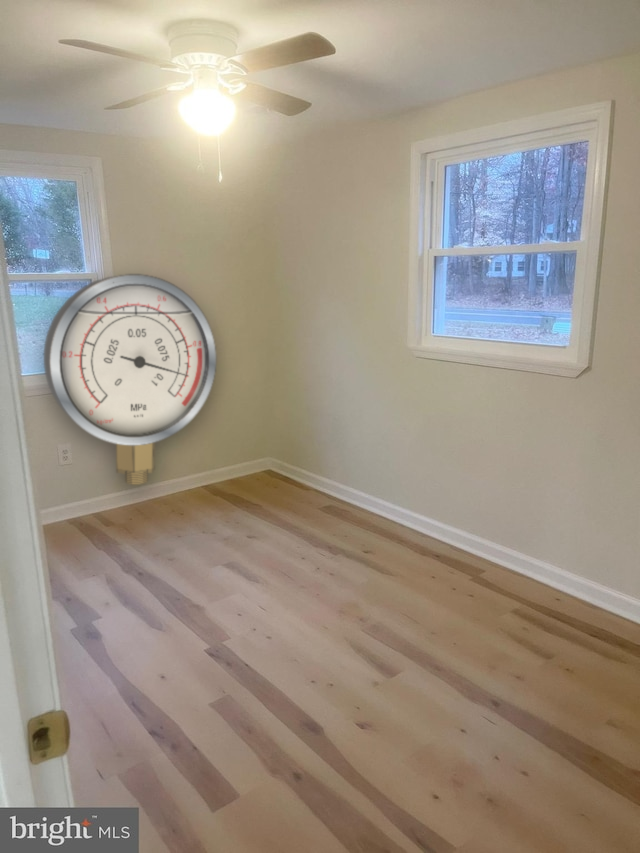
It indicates 0.09; MPa
